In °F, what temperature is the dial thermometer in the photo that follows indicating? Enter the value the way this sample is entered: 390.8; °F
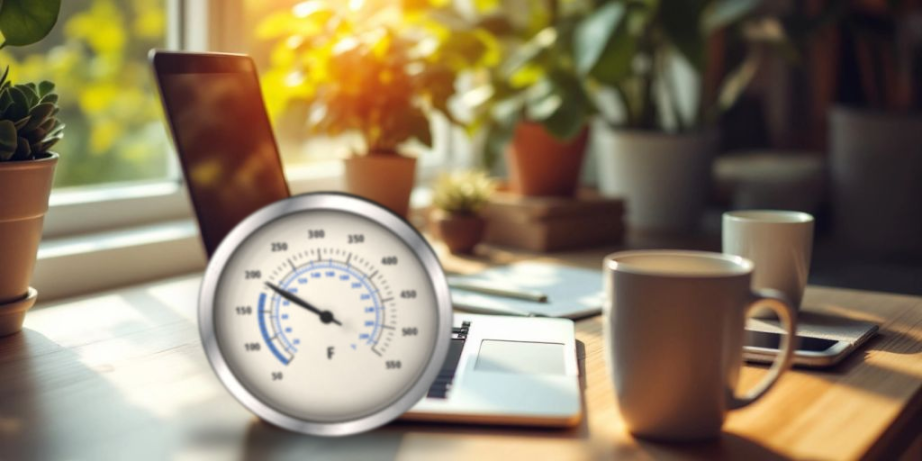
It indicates 200; °F
